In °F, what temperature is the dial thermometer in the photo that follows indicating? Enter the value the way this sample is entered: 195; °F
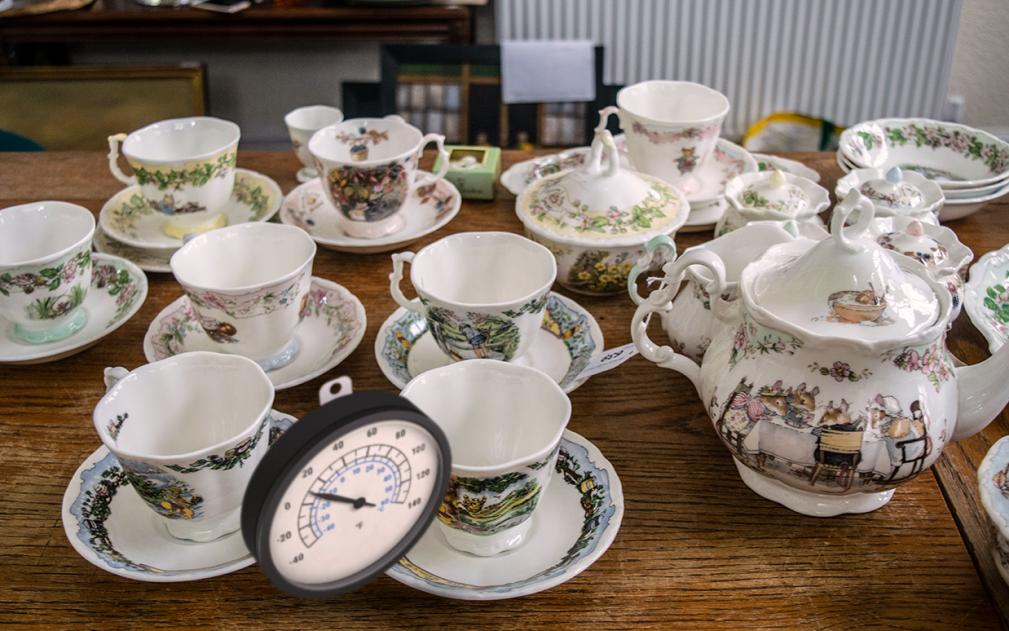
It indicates 10; °F
